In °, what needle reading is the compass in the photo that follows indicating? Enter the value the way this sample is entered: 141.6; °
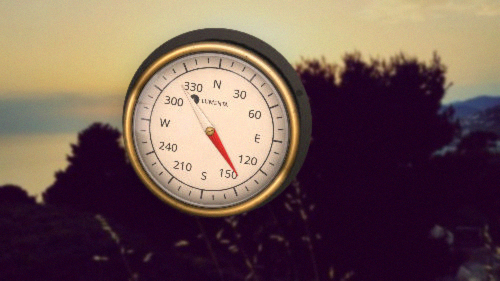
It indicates 140; °
